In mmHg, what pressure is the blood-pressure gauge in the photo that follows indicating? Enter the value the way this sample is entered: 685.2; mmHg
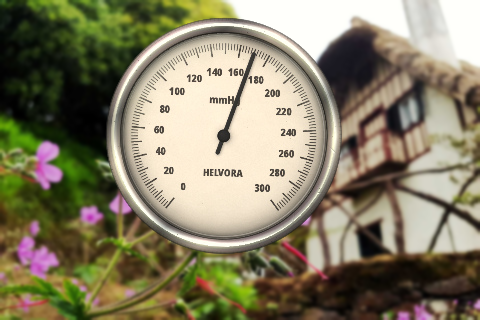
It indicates 170; mmHg
